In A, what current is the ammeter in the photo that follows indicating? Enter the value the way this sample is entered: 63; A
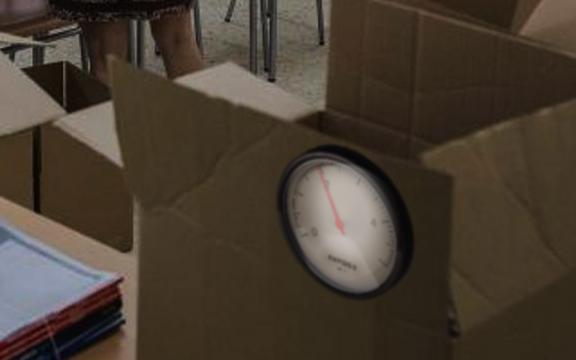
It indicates 2; A
